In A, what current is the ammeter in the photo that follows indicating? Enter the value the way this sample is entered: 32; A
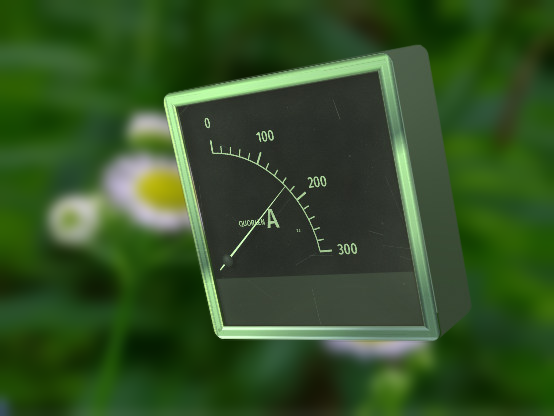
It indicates 170; A
